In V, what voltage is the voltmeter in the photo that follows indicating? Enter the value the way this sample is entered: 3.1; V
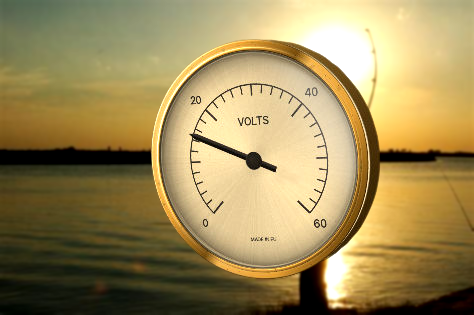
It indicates 15; V
